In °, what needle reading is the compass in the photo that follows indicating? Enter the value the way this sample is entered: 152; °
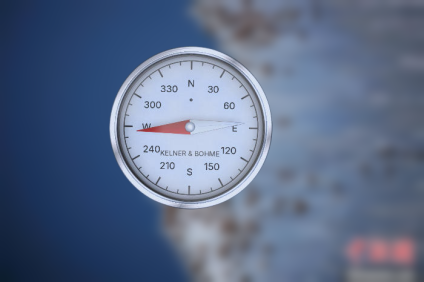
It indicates 265; °
